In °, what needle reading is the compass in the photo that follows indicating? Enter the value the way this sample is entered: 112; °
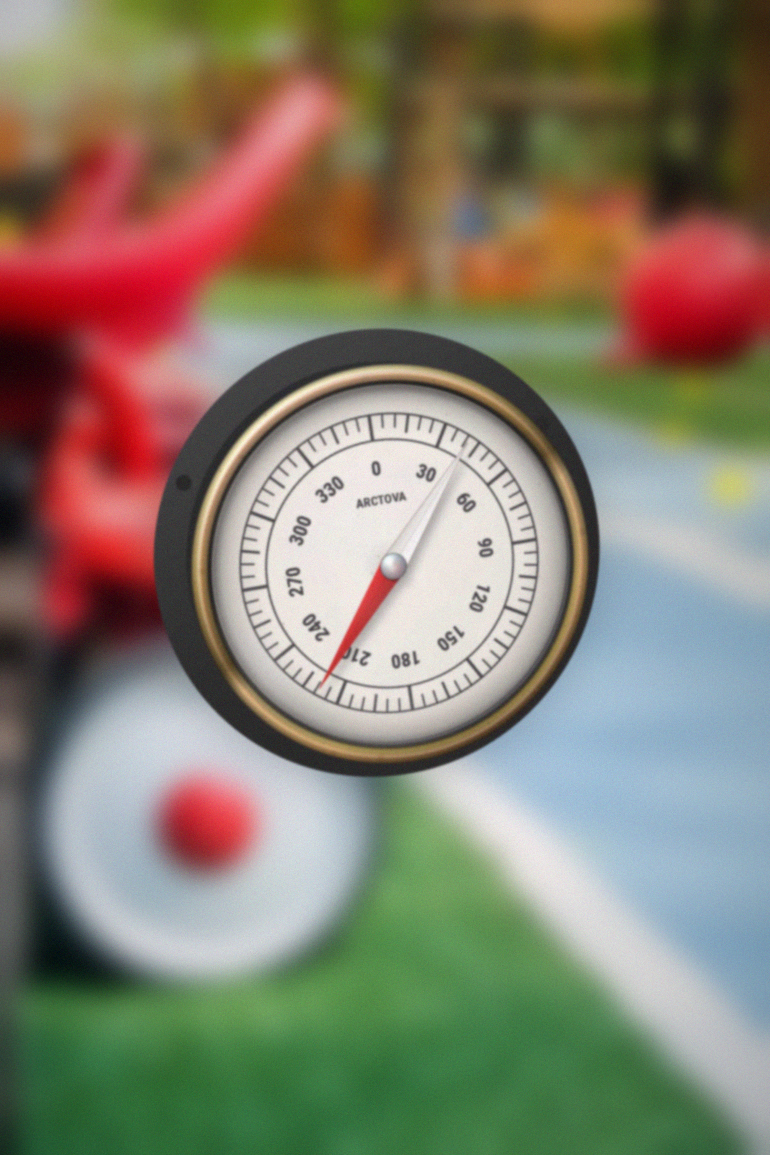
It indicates 220; °
